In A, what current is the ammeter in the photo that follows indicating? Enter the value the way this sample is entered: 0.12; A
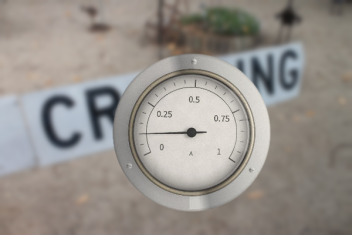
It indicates 0.1; A
